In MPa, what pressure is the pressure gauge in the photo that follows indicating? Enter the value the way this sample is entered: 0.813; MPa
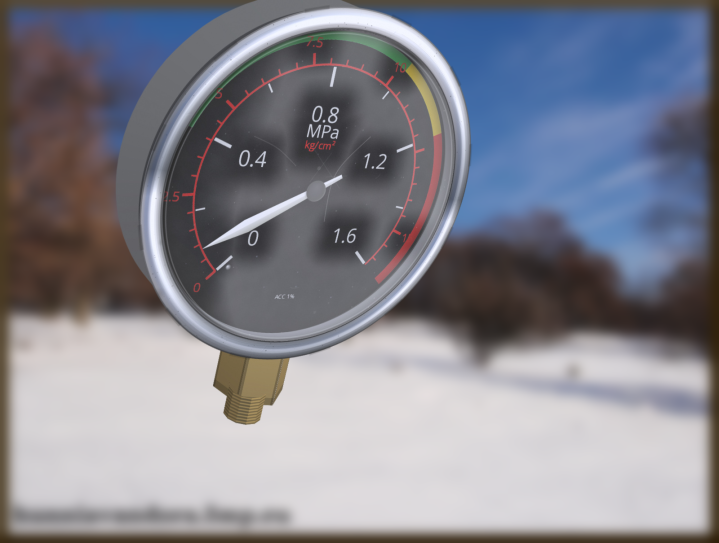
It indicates 0.1; MPa
